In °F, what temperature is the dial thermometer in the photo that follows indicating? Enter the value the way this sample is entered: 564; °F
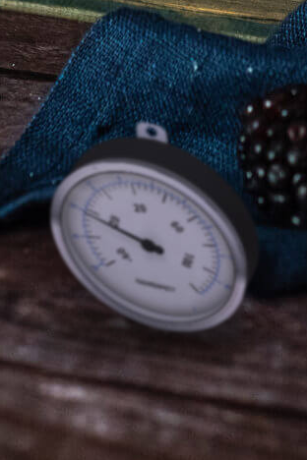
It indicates -20; °F
